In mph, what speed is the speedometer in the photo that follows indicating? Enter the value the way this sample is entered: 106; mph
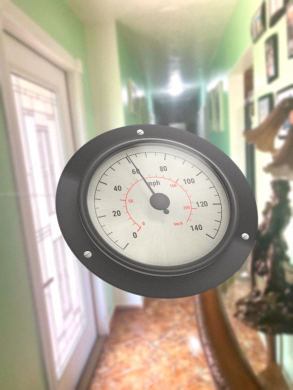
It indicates 60; mph
